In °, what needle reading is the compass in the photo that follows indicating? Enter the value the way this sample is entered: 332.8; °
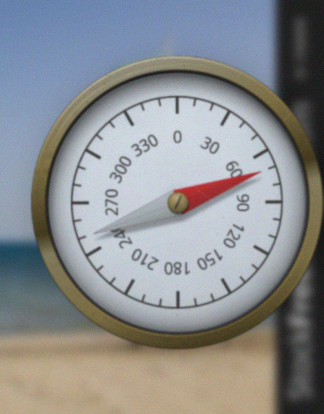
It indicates 70; °
